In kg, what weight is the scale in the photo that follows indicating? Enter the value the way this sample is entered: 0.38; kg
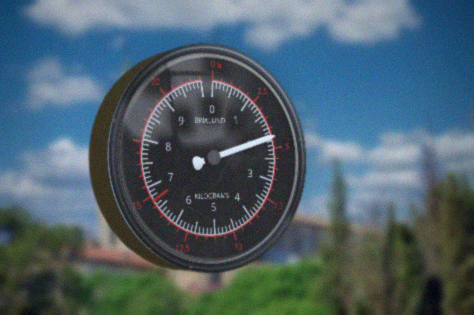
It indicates 2; kg
